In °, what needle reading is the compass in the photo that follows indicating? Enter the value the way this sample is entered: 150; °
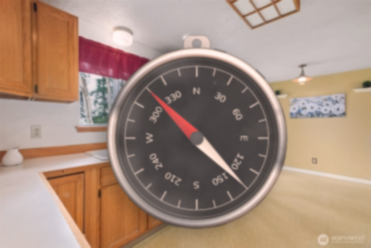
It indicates 315; °
